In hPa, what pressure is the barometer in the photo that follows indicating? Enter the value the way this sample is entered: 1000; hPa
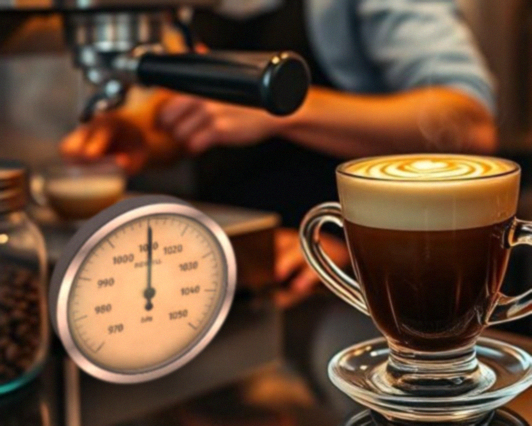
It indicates 1010; hPa
